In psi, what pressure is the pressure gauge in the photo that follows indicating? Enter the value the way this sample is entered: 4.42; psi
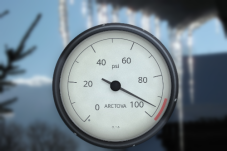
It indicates 95; psi
